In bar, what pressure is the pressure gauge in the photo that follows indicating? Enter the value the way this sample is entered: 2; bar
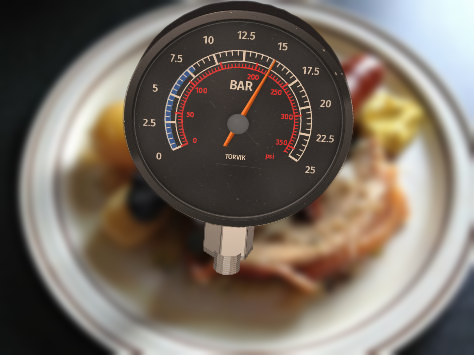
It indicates 15; bar
